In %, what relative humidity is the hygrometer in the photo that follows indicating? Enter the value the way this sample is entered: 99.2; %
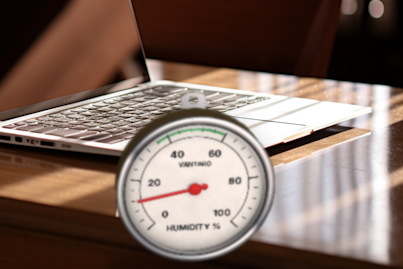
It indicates 12; %
